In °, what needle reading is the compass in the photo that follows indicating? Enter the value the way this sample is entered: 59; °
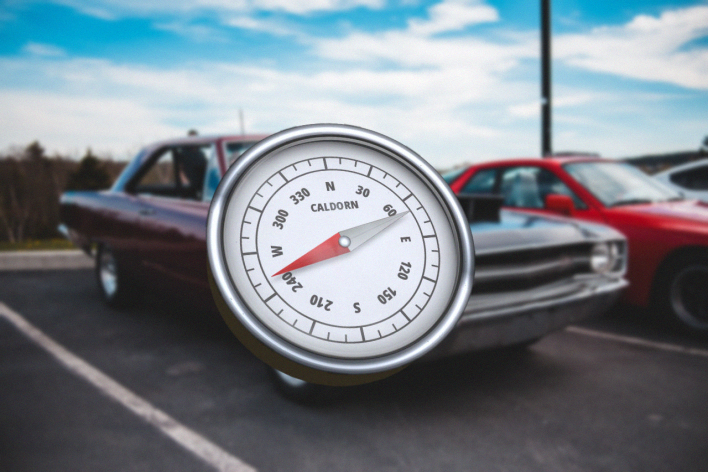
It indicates 250; °
